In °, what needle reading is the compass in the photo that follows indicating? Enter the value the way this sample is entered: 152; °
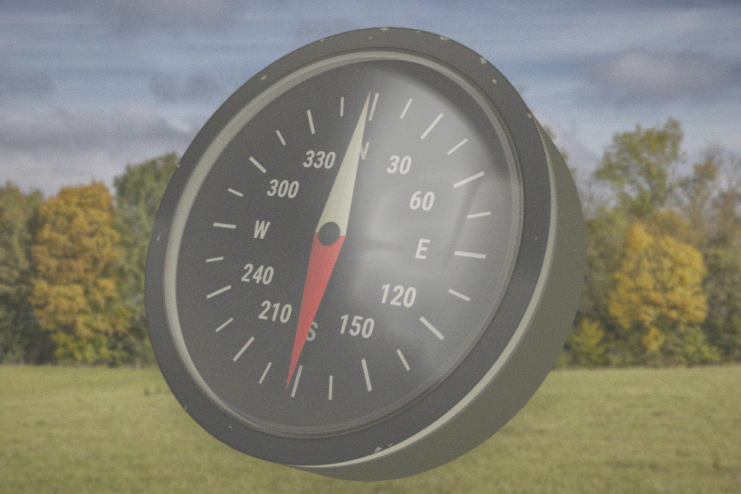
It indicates 180; °
